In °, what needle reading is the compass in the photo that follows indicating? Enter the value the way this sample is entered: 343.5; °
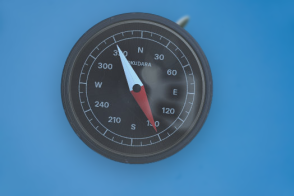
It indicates 150; °
